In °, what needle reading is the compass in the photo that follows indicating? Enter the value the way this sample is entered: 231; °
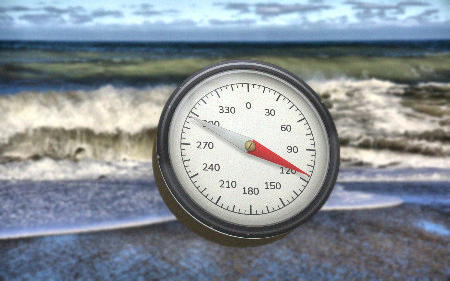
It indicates 115; °
